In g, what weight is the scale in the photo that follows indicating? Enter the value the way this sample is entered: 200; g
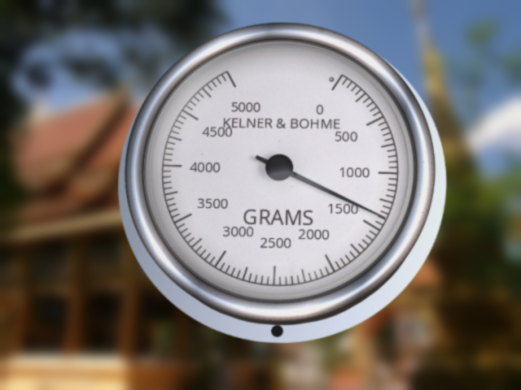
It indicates 1400; g
